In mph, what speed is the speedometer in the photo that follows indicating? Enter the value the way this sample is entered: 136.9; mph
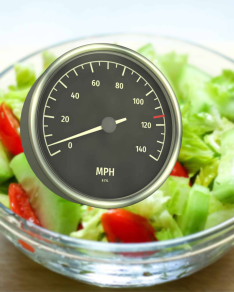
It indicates 5; mph
